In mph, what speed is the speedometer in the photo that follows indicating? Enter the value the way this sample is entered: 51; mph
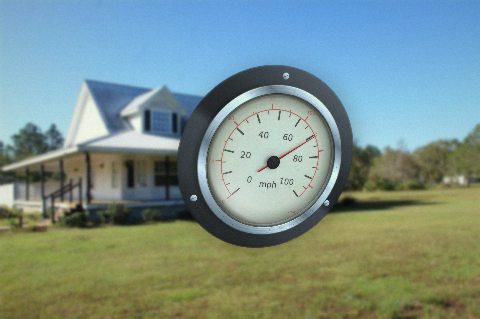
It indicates 70; mph
